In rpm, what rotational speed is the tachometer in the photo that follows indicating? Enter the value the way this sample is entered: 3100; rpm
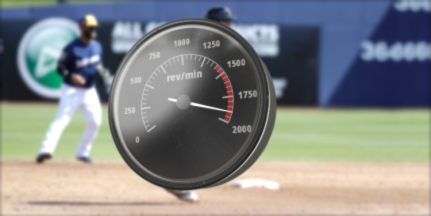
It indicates 1900; rpm
